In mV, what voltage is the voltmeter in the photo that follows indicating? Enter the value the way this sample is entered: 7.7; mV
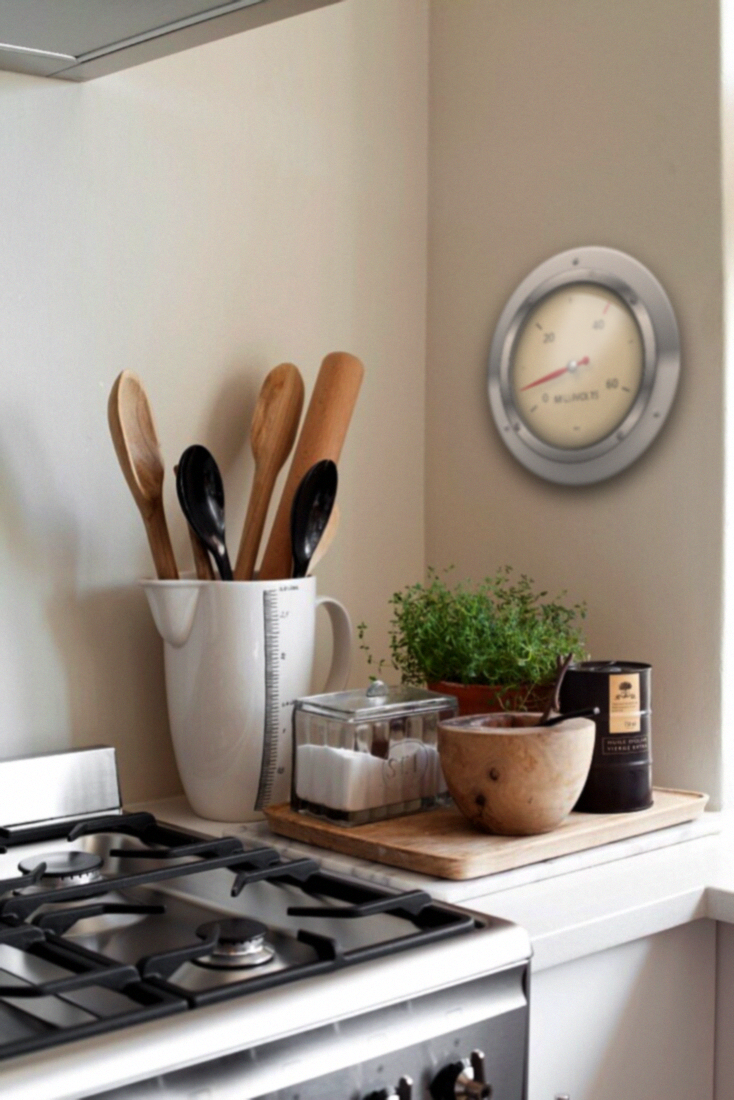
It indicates 5; mV
